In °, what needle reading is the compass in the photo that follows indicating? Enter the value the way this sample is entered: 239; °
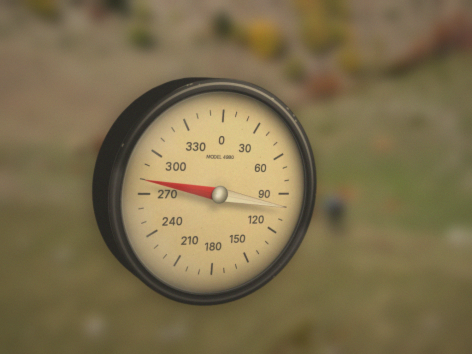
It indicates 280; °
